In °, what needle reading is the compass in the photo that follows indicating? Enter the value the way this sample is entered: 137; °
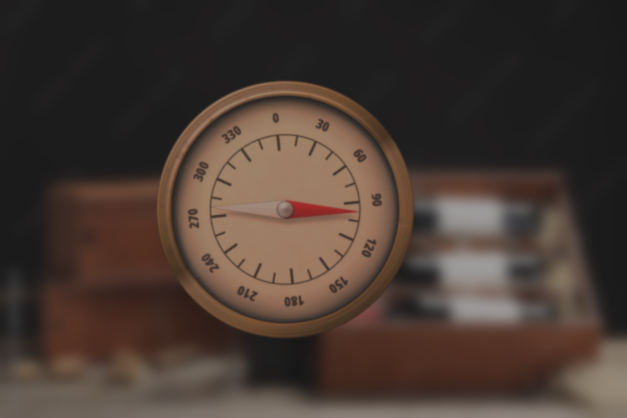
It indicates 97.5; °
